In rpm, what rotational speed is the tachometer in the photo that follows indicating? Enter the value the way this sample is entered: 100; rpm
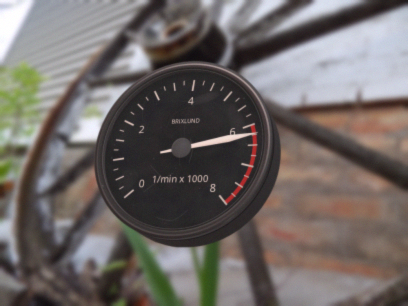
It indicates 6250; rpm
